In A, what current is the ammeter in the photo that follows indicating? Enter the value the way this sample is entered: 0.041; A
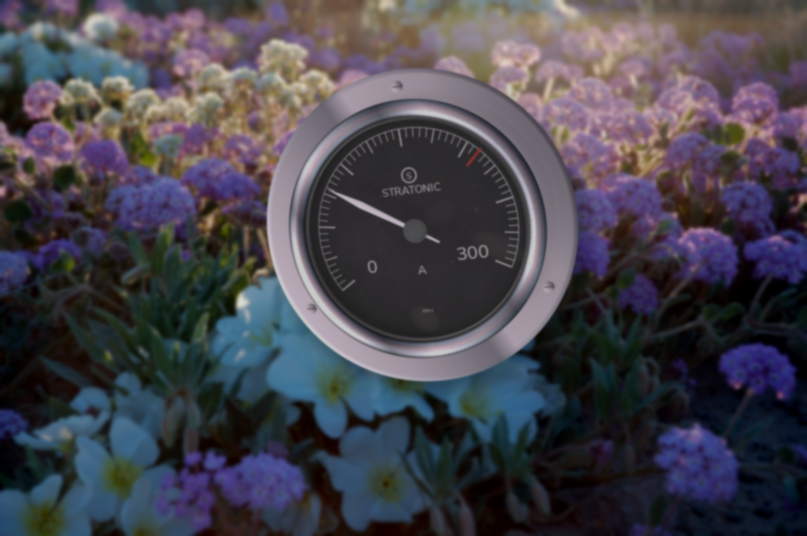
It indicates 80; A
